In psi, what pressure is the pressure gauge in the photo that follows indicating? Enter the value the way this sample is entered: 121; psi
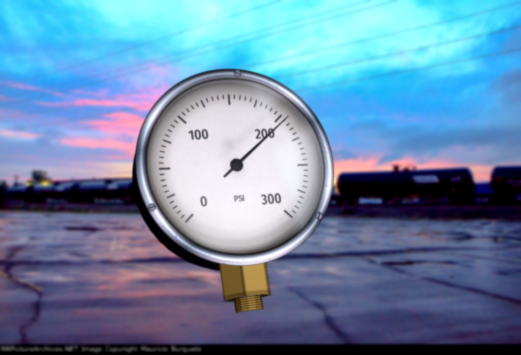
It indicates 205; psi
